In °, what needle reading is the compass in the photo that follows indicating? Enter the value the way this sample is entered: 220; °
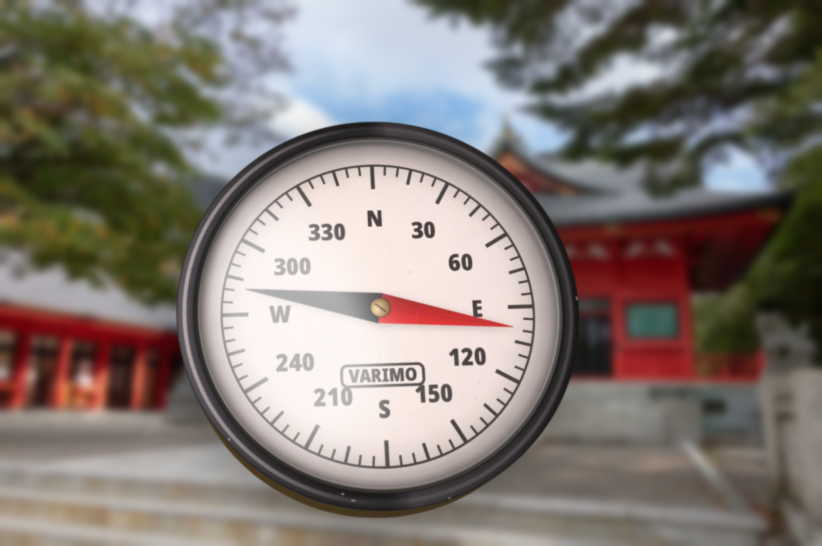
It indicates 100; °
